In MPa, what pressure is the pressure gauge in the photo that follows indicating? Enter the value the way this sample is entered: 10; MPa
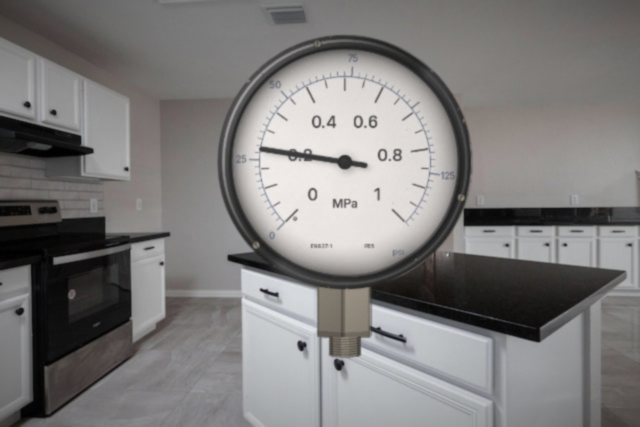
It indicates 0.2; MPa
